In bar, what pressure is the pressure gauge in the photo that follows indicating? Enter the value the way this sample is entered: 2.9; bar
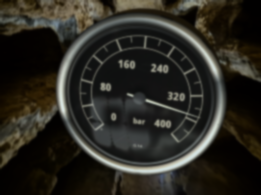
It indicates 350; bar
